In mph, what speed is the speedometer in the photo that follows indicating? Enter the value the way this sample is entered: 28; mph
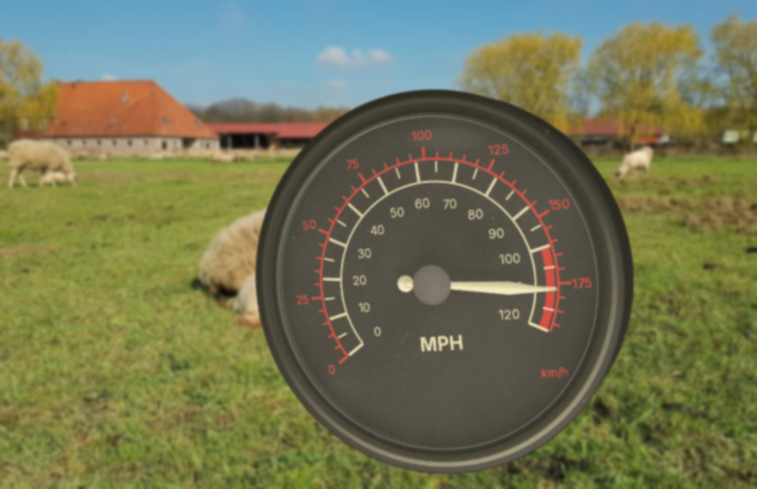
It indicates 110; mph
